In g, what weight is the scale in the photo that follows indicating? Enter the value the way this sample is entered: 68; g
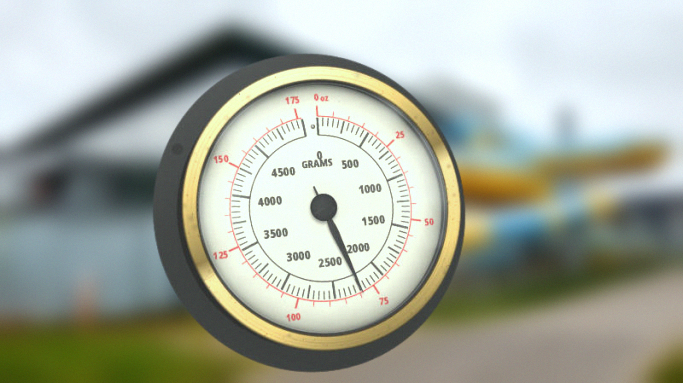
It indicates 2250; g
